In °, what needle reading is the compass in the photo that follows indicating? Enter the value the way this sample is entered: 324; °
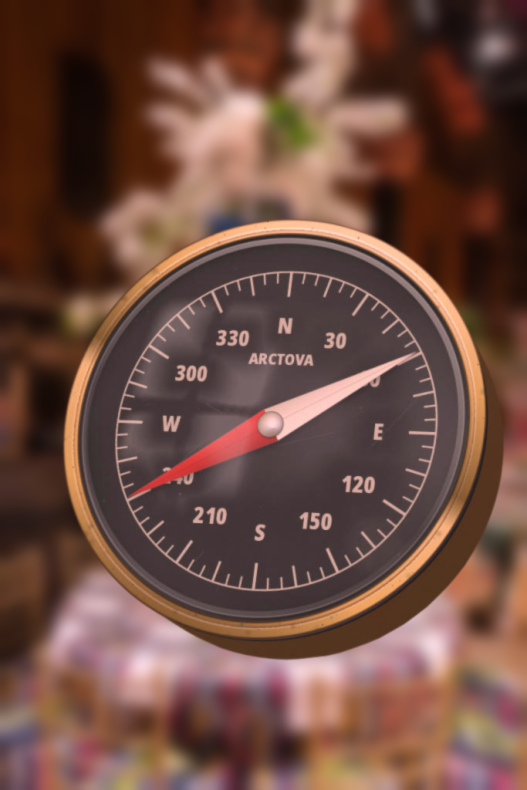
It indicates 240; °
